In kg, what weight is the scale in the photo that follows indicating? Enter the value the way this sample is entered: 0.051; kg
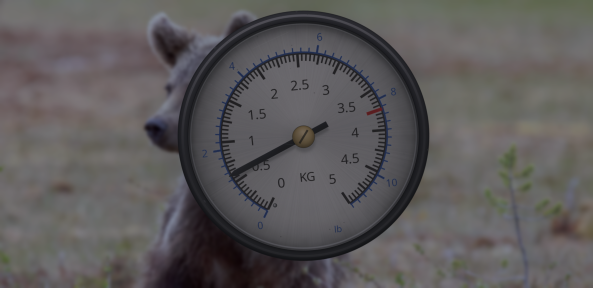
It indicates 0.6; kg
